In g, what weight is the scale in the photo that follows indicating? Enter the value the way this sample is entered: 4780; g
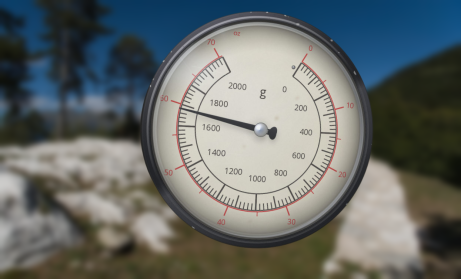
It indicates 1680; g
